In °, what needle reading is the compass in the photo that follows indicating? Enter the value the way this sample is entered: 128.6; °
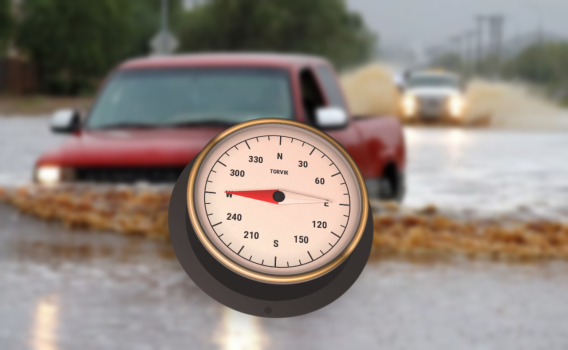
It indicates 270; °
